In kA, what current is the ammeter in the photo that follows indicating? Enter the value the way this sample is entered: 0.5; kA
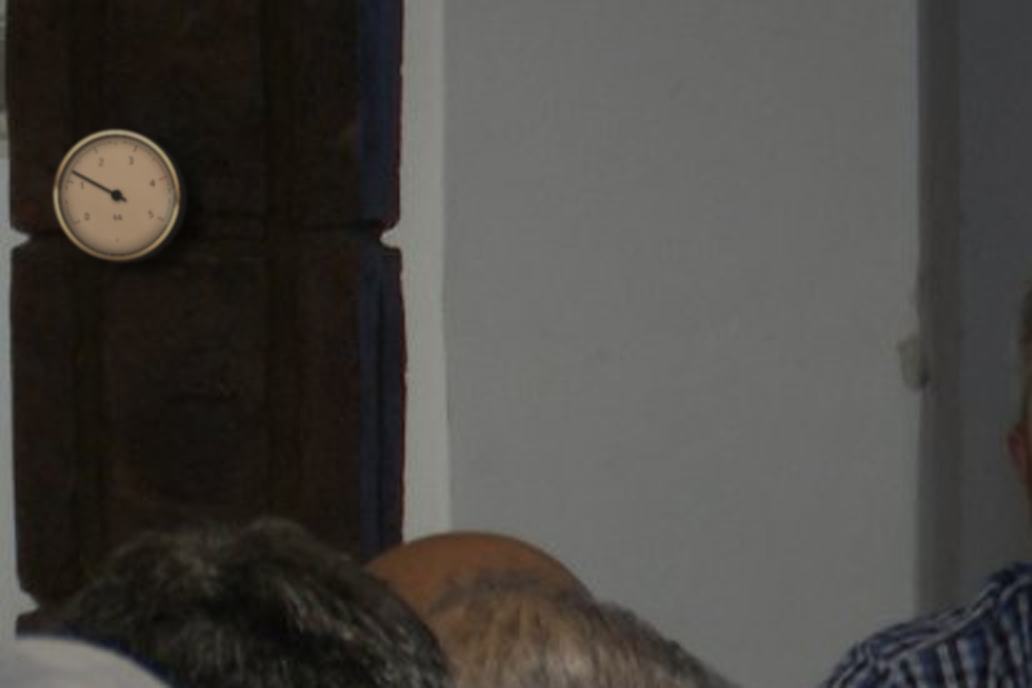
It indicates 1.25; kA
